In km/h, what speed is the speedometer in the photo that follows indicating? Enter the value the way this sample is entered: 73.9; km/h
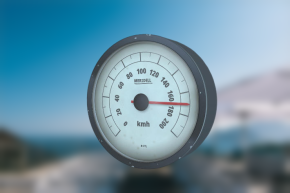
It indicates 170; km/h
